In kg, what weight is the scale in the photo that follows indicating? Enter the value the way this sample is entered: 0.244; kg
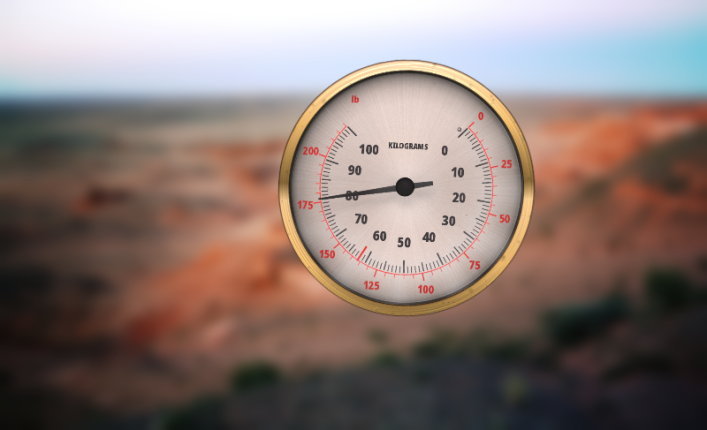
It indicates 80; kg
